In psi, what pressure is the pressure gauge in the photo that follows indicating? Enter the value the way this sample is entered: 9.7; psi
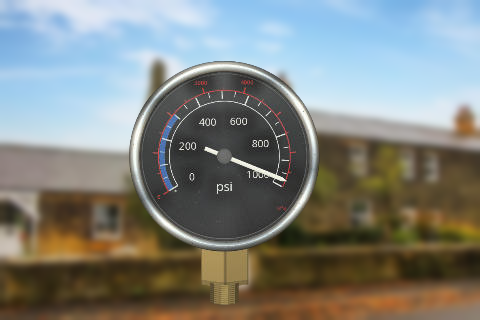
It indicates 975; psi
